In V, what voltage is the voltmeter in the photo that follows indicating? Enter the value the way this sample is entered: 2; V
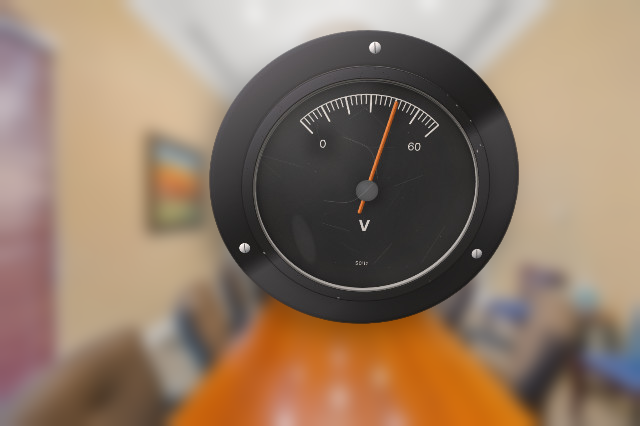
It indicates 40; V
